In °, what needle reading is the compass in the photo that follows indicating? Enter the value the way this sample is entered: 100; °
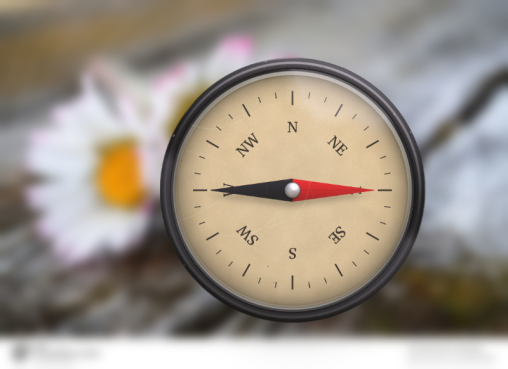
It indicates 90; °
